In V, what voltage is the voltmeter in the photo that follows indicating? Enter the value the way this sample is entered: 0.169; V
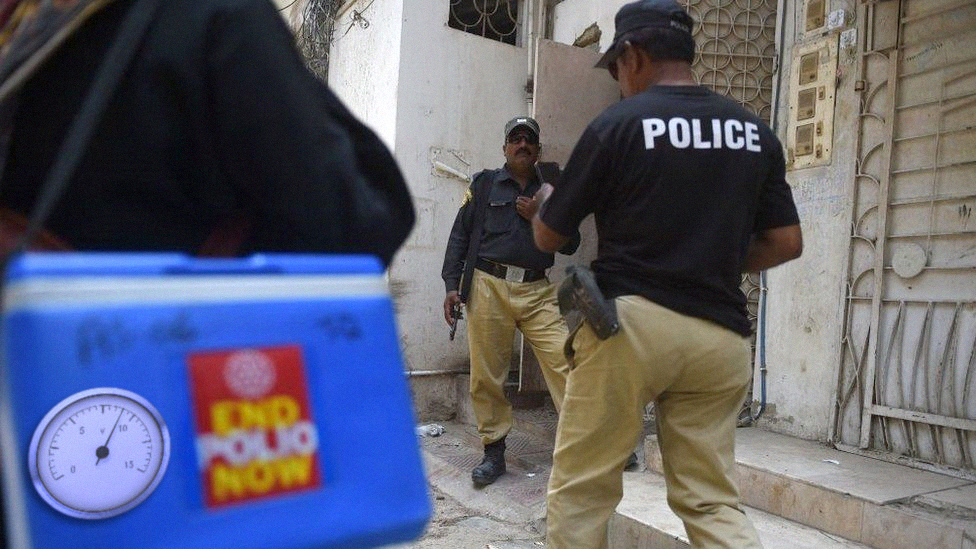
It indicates 9; V
